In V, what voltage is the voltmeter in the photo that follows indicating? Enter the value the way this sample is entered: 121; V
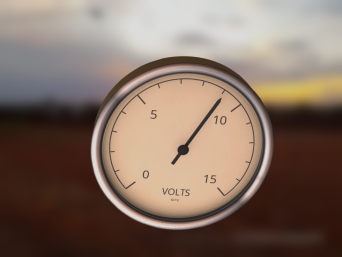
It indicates 9; V
